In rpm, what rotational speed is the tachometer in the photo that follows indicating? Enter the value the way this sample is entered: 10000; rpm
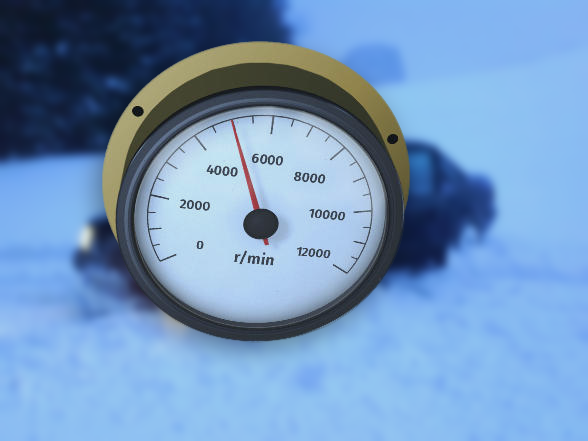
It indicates 5000; rpm
